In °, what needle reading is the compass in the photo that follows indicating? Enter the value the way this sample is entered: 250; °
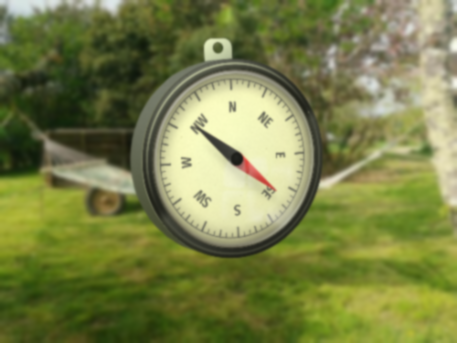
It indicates 130; °
